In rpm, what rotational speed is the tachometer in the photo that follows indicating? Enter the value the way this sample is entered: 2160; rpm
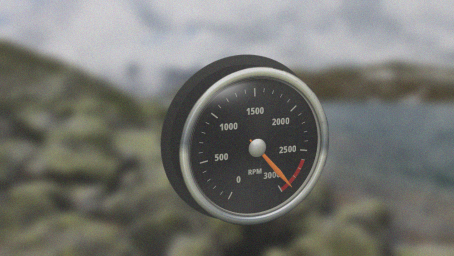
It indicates 2900; rpm
